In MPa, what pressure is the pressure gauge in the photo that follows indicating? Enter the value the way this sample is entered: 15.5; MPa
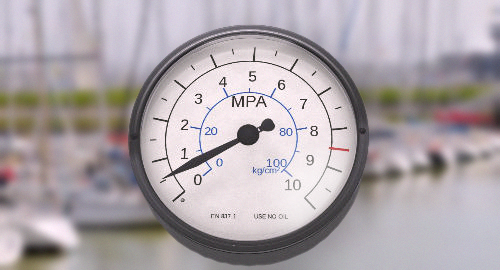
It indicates 0.5; MPa
